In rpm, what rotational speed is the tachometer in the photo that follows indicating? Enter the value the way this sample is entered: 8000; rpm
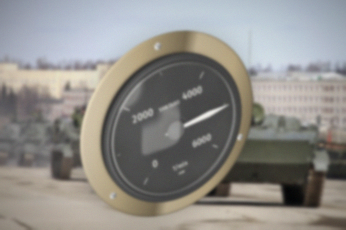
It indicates 5000; rpm
